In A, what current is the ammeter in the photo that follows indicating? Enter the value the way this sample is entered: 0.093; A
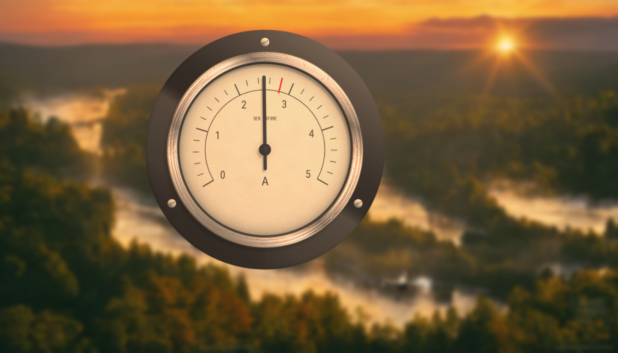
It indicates 2.5; A
